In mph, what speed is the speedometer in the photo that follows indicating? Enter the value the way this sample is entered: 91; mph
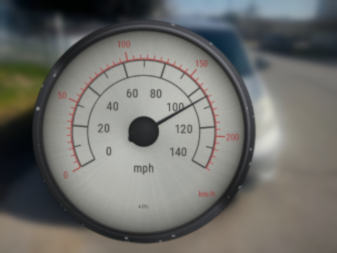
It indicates 105; mph
